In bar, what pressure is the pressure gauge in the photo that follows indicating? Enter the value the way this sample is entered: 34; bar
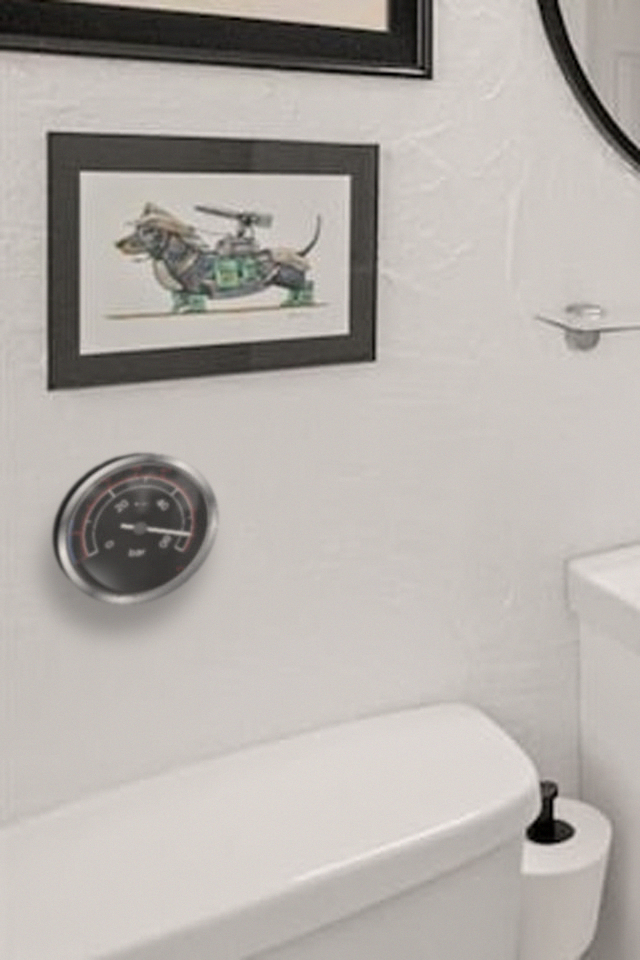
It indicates 55; bar
